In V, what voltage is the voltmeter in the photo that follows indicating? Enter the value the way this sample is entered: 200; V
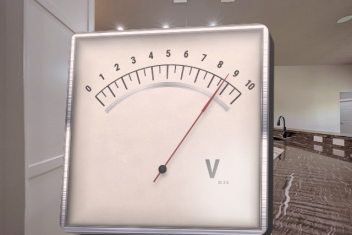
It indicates 8.75; V
